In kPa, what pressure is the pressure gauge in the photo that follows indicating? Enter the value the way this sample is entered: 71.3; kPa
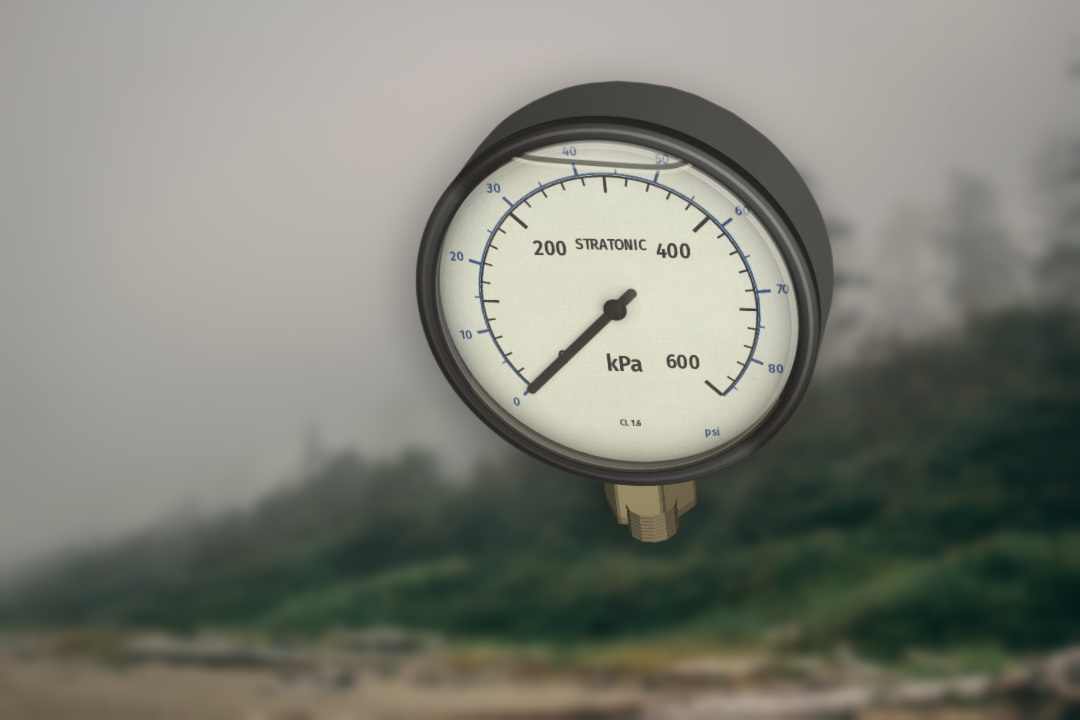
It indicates 0; kPa
